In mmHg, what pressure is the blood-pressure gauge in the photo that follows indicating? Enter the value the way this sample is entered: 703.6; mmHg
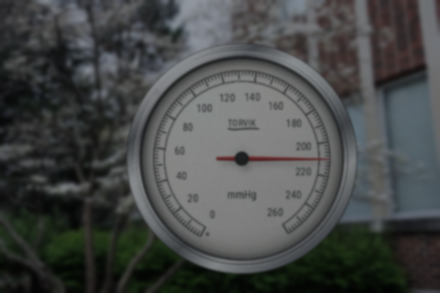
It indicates 210; mmHg
